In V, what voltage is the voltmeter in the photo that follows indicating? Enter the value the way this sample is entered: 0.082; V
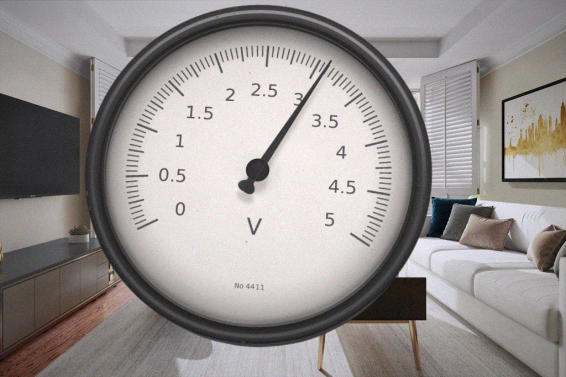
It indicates 3.1; V
